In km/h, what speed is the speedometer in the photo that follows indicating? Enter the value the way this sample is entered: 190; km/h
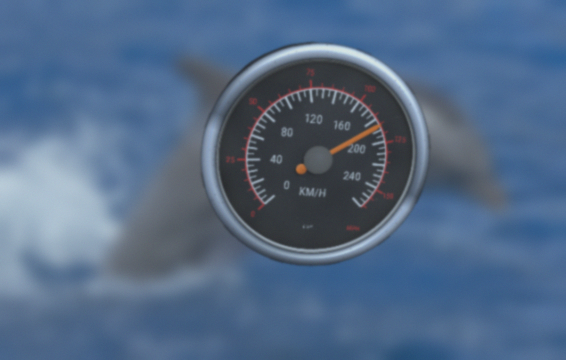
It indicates 185; km/h
